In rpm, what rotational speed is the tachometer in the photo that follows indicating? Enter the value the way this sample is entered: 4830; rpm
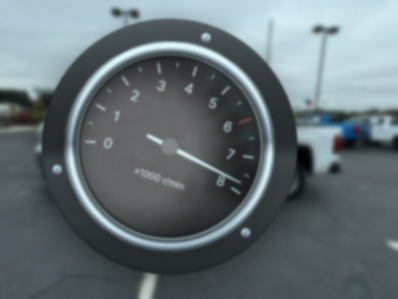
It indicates 7750; rpm
